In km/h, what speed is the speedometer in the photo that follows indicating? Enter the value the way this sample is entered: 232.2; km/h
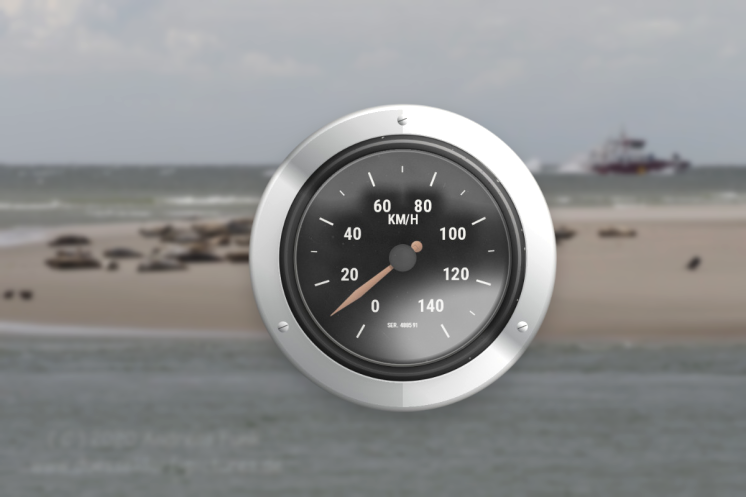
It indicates 10; km/h
